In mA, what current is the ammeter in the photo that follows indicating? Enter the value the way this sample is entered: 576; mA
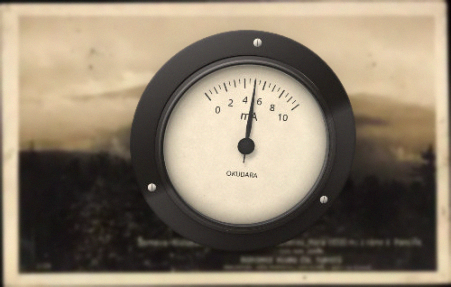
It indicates 5; mA
